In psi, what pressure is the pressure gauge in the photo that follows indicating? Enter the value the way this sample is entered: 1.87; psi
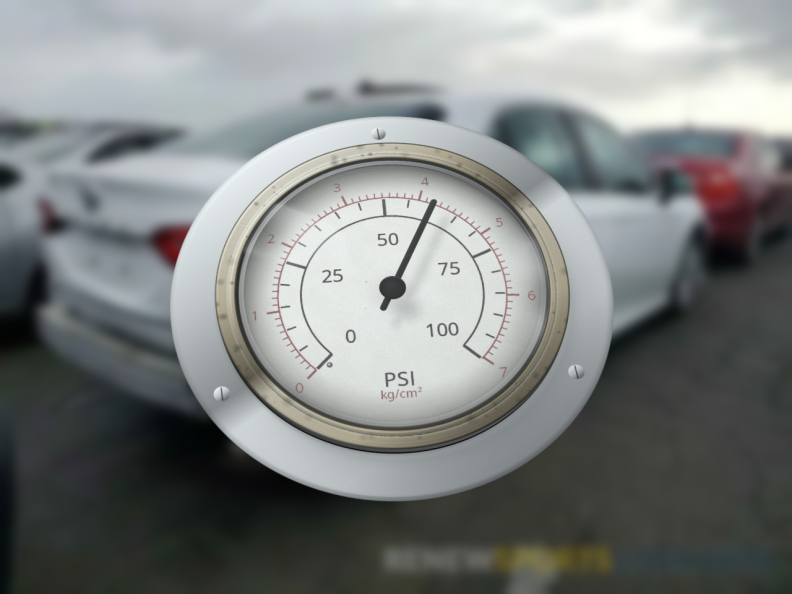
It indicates 60; psi
